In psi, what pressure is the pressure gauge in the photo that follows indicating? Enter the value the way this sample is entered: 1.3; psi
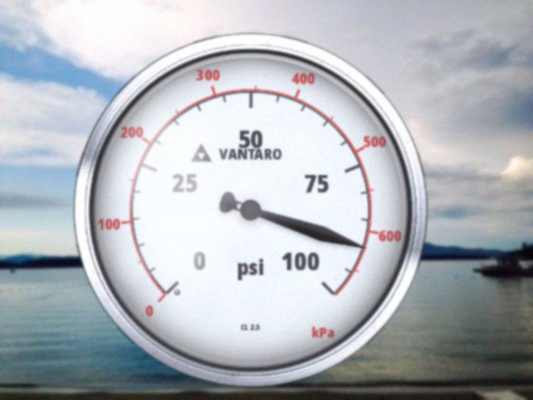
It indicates 90; psi
